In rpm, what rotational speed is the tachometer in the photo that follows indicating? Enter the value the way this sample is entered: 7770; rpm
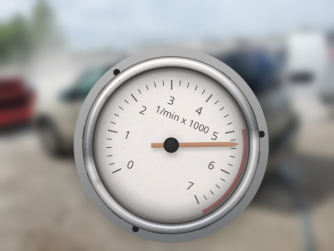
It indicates 5300; rpm
